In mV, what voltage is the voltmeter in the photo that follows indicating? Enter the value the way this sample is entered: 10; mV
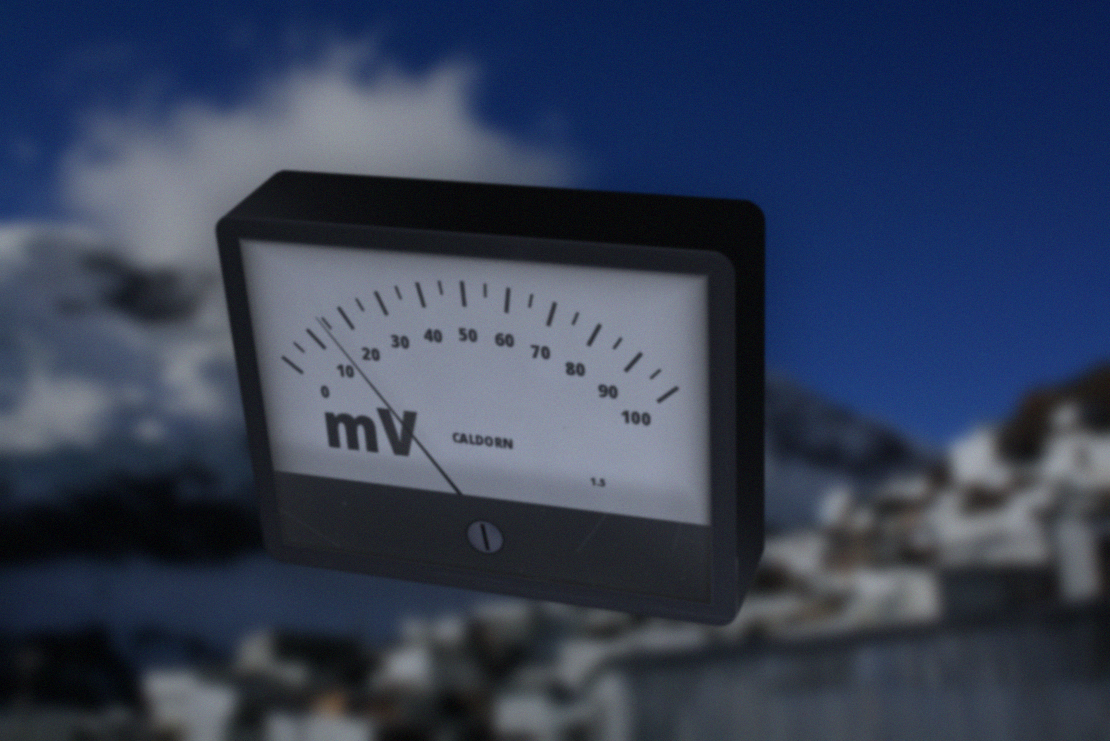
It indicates 15; mV
